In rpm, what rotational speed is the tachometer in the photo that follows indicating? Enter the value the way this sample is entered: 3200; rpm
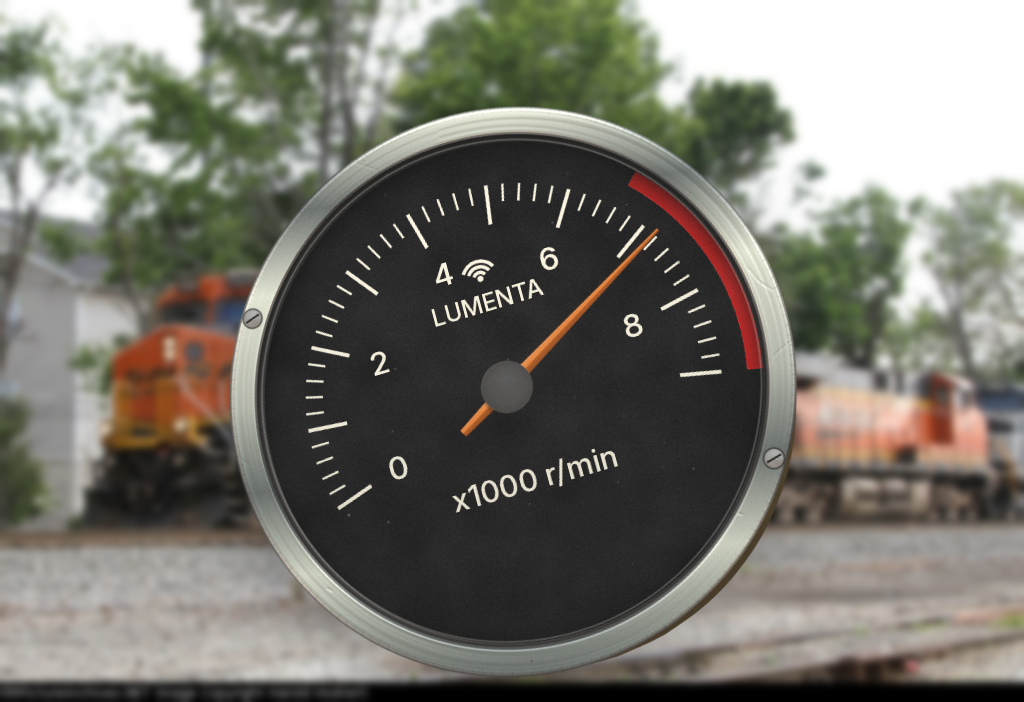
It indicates 7200; rpm
